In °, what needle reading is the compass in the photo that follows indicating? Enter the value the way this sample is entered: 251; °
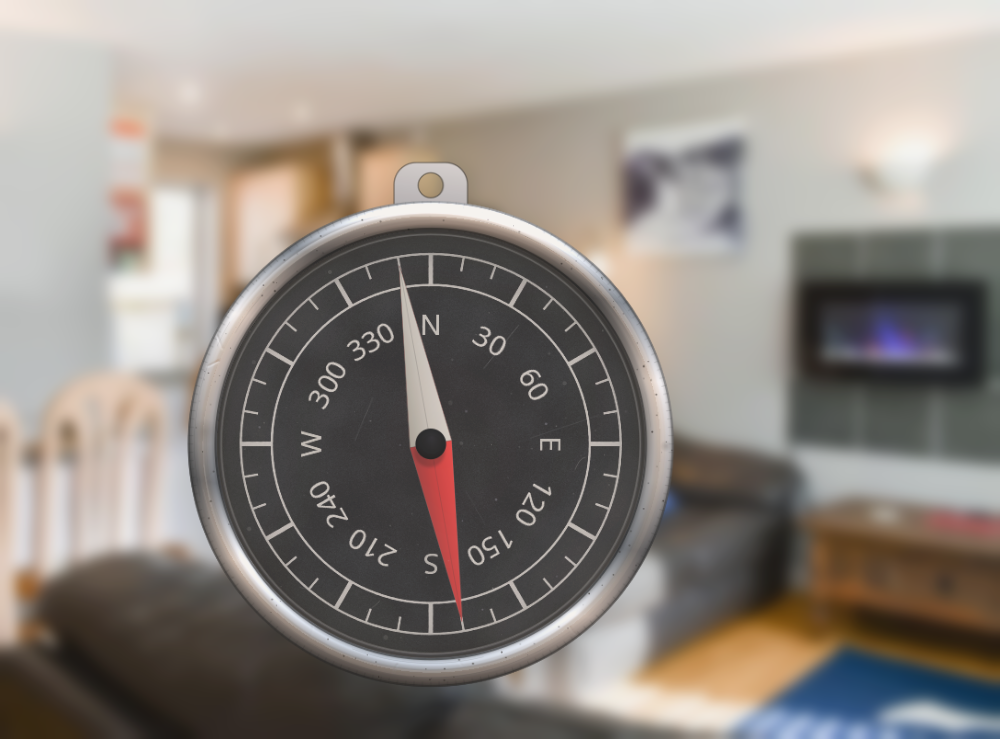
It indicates 170; °
